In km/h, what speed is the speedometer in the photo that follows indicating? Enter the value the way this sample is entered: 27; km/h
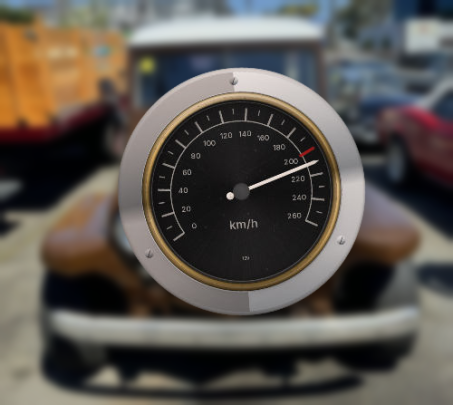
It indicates 210; km/h
